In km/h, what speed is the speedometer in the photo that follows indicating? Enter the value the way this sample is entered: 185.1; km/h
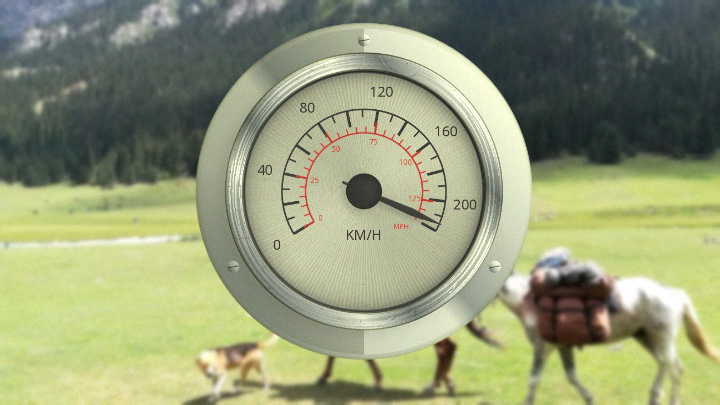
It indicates 215; km/h
